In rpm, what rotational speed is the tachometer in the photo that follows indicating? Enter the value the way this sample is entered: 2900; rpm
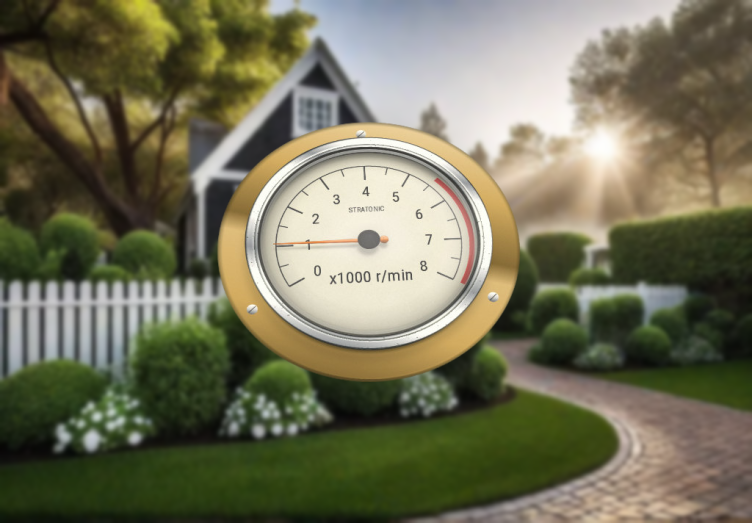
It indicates 1000; rpm
